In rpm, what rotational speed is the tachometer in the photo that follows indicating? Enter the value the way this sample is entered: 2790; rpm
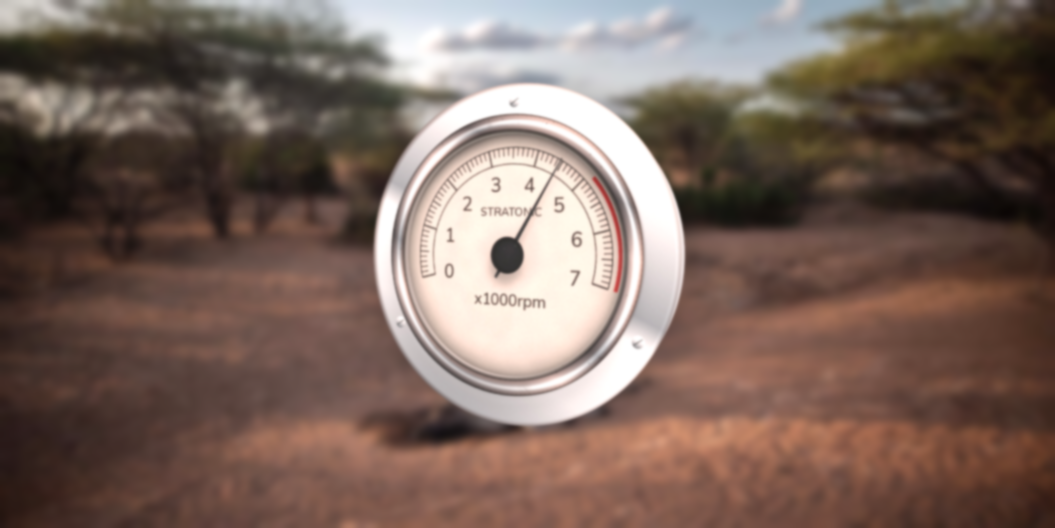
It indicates 4500; rpm
